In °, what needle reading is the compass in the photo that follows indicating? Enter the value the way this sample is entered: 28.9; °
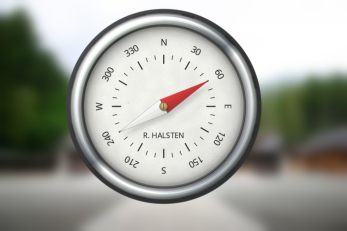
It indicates 60; °
